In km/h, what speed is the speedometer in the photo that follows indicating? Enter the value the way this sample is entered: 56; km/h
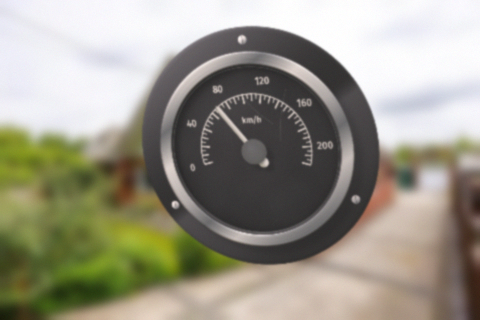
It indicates 70; km/h
